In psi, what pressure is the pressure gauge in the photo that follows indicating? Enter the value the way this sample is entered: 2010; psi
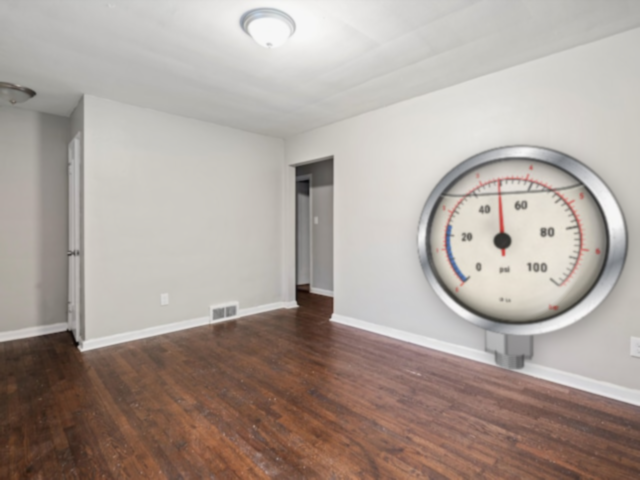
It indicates 50; psi
